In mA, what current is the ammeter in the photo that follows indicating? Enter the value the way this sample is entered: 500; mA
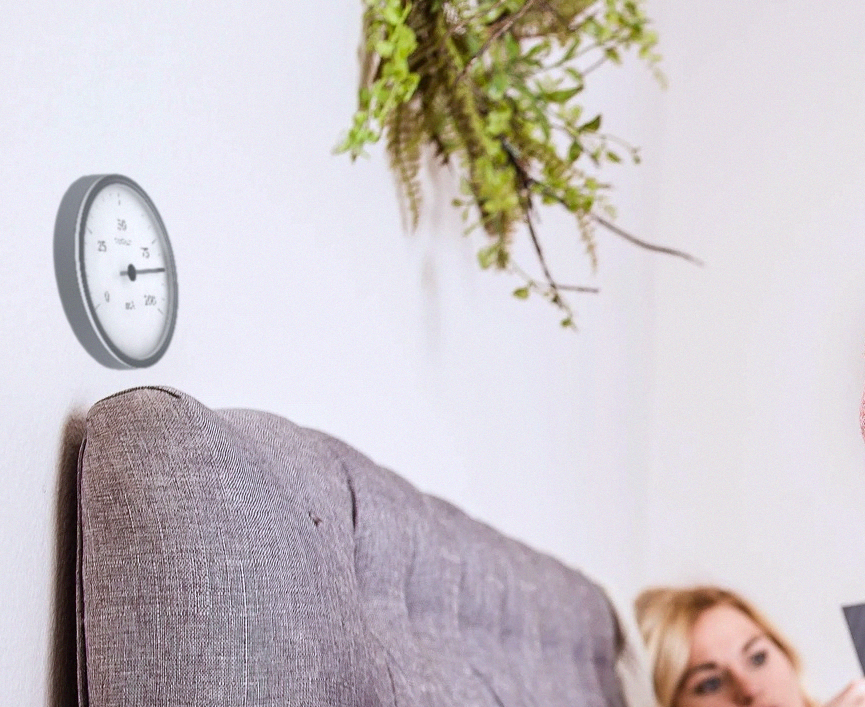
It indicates 85; mA
